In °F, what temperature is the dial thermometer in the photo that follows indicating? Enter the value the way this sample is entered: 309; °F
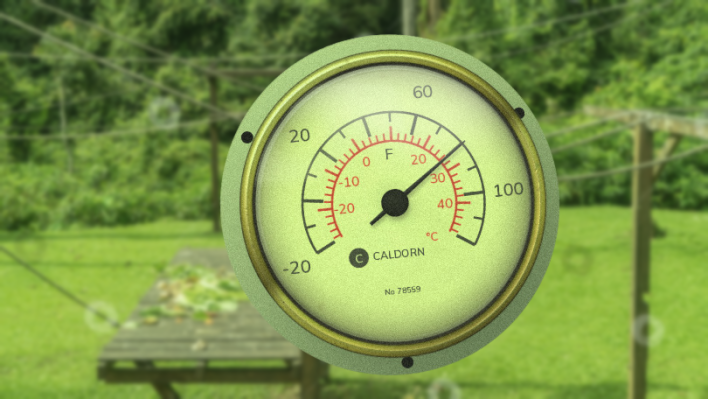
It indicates 80; °F
